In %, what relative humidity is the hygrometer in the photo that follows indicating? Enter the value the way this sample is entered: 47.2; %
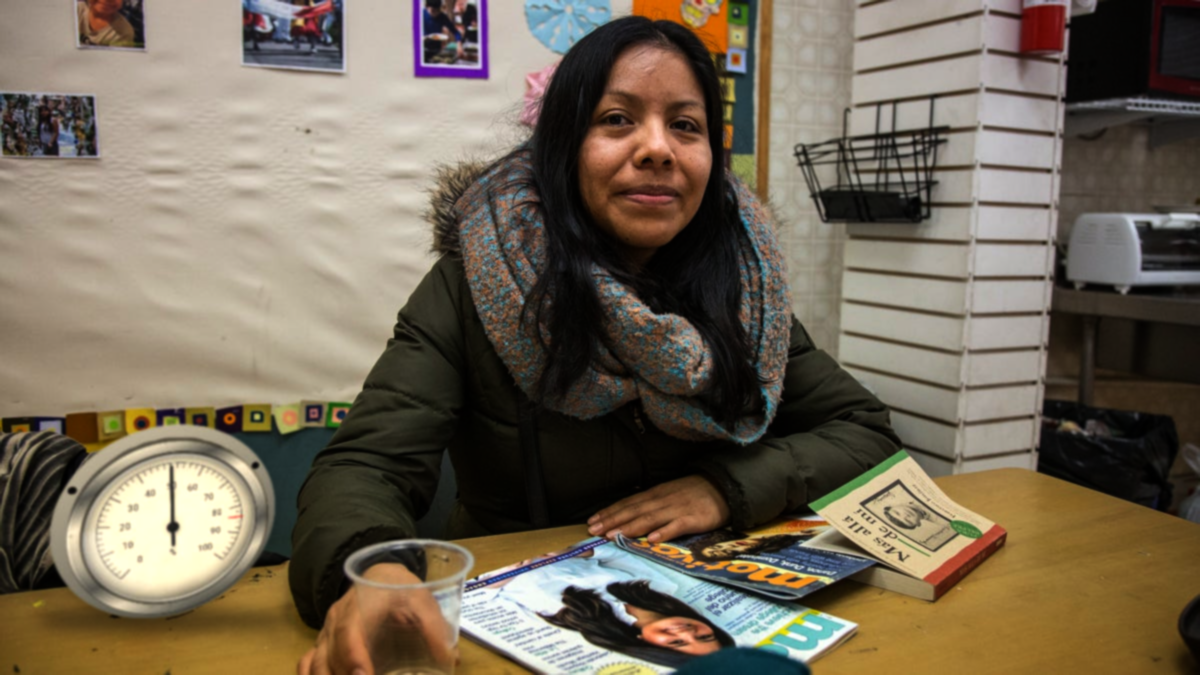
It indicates 50; %
